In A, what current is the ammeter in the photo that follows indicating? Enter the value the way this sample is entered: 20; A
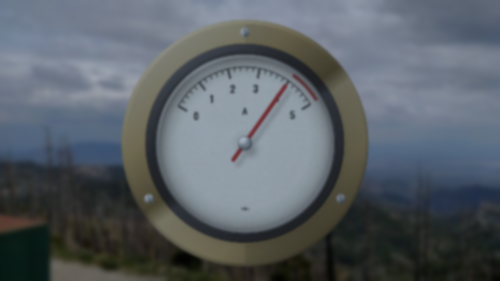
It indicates 4; A
